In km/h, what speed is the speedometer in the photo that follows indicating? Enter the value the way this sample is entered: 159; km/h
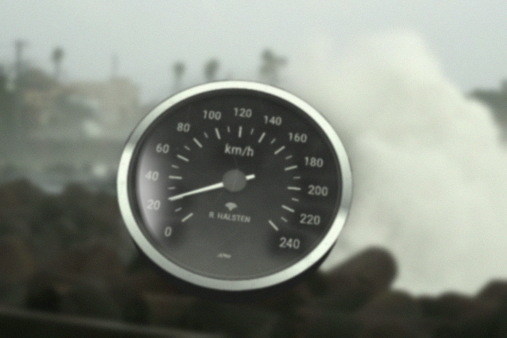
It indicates 20; km/h
